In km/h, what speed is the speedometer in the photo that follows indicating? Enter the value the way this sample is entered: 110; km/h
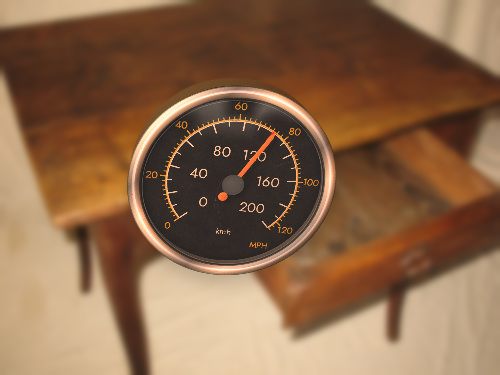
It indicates 120; km/h
